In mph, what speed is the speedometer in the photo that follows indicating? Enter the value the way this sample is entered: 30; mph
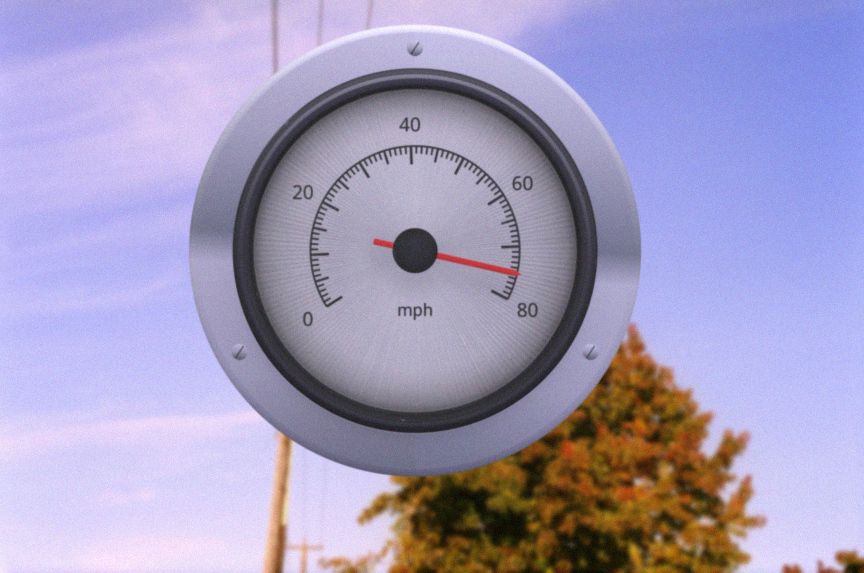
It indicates 75; mph
